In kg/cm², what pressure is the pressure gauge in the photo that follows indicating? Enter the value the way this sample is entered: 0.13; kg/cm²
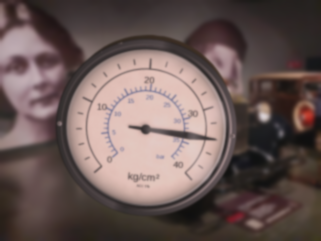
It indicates 34; kg/cm²
